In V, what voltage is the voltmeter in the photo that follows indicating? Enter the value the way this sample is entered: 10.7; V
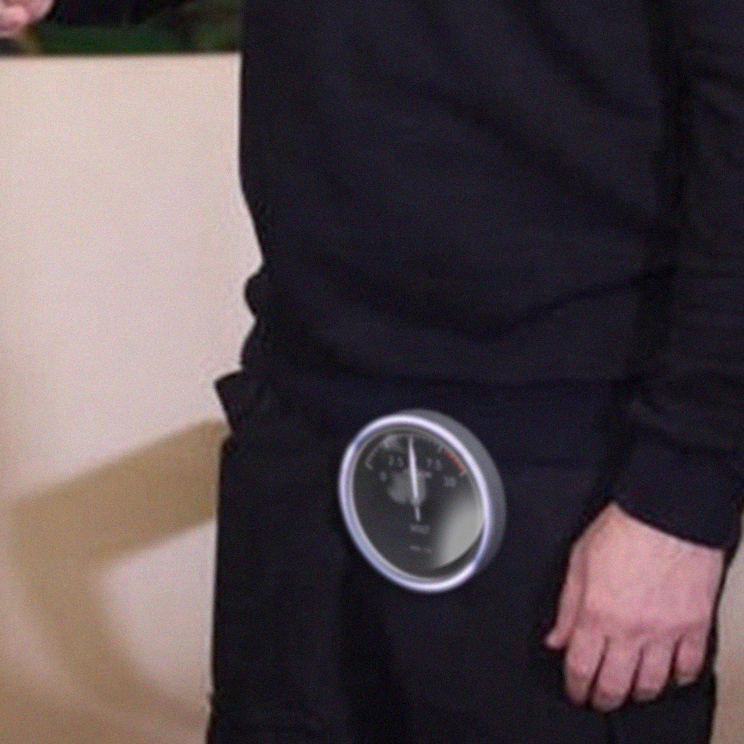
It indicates 5; V
